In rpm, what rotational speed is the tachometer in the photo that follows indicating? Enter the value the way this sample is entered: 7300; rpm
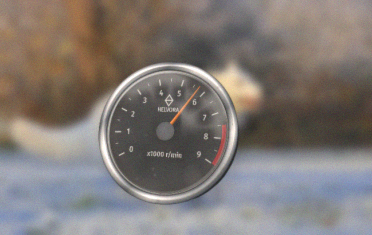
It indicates 5750; rpm
